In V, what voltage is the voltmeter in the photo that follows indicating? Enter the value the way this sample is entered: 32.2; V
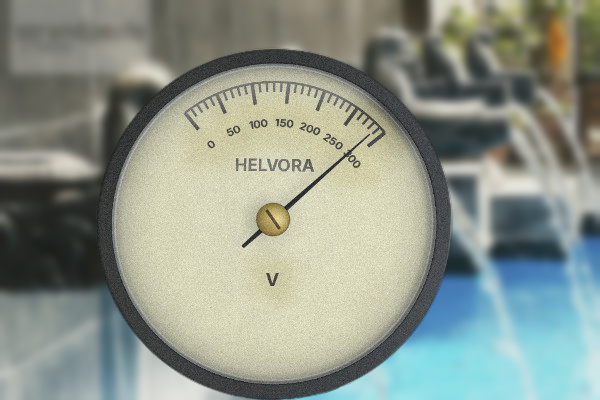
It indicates 290; V
